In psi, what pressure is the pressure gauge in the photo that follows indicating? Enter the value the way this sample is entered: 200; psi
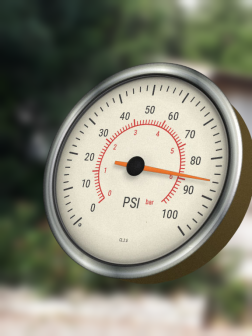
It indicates 86; psi
